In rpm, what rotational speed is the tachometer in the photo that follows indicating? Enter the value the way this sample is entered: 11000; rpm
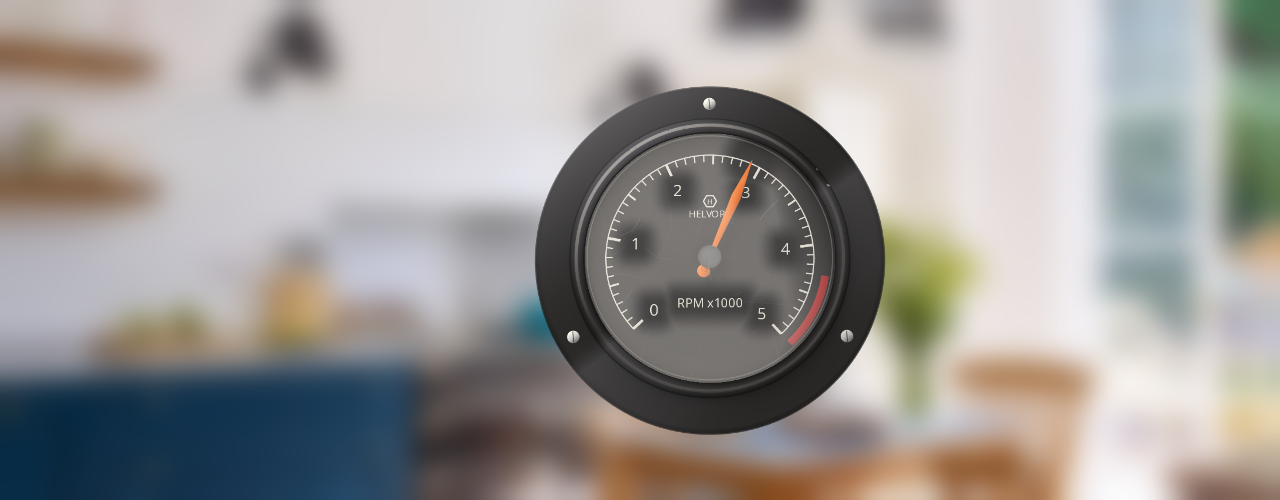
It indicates 2900; rpm
